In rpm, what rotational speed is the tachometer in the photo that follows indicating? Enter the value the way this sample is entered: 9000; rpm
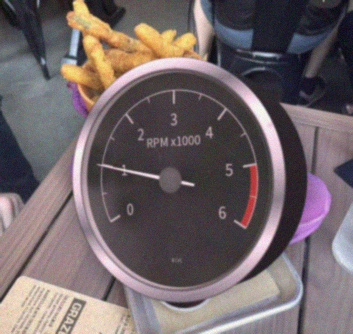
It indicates 1000; rpm
